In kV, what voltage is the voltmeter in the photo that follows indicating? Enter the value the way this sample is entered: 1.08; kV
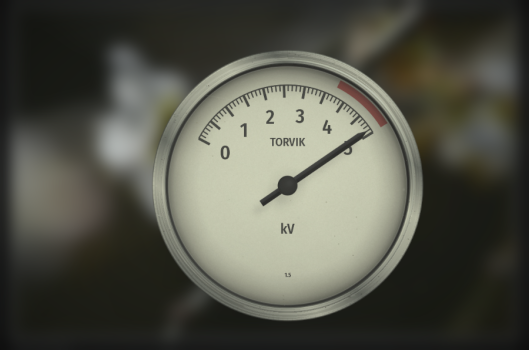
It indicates 4.9; kV
